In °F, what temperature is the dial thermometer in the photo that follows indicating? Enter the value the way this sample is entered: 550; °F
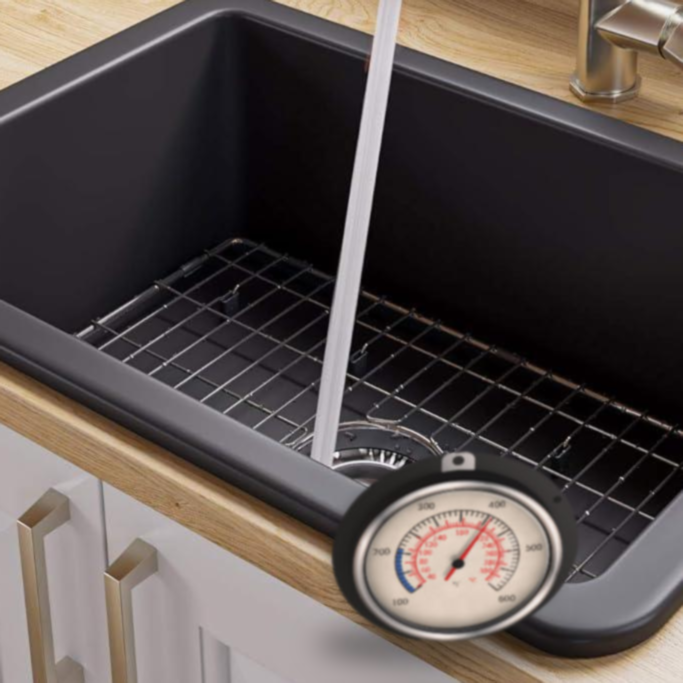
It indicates 400; °F
